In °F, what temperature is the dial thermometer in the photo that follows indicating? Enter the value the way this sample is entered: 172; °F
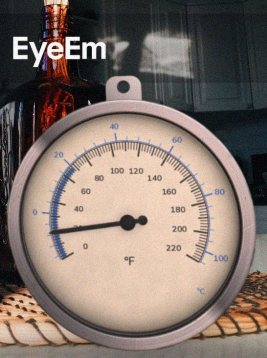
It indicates 20; °F
